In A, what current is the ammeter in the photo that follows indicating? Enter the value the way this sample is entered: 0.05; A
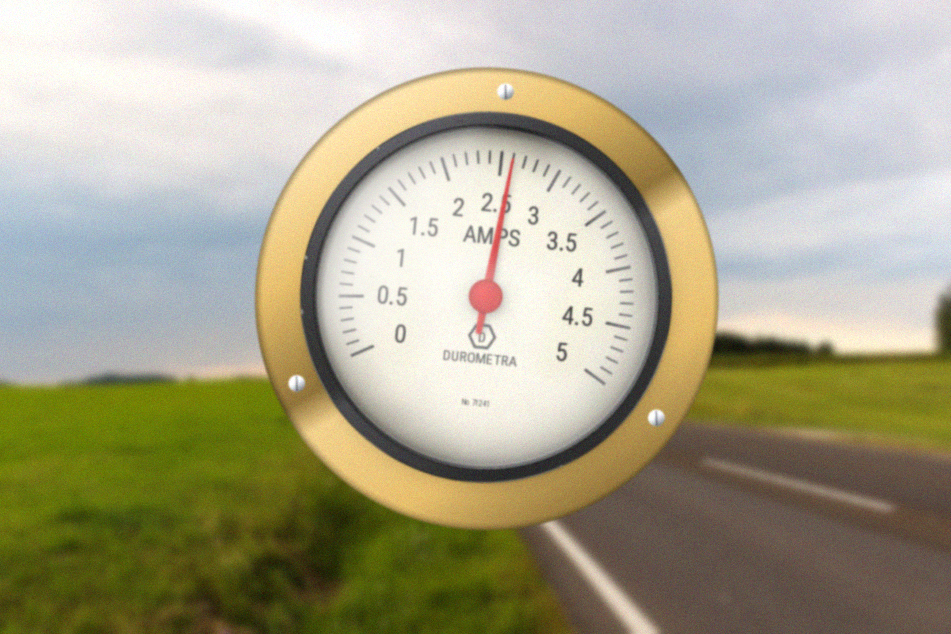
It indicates 2.6; A
